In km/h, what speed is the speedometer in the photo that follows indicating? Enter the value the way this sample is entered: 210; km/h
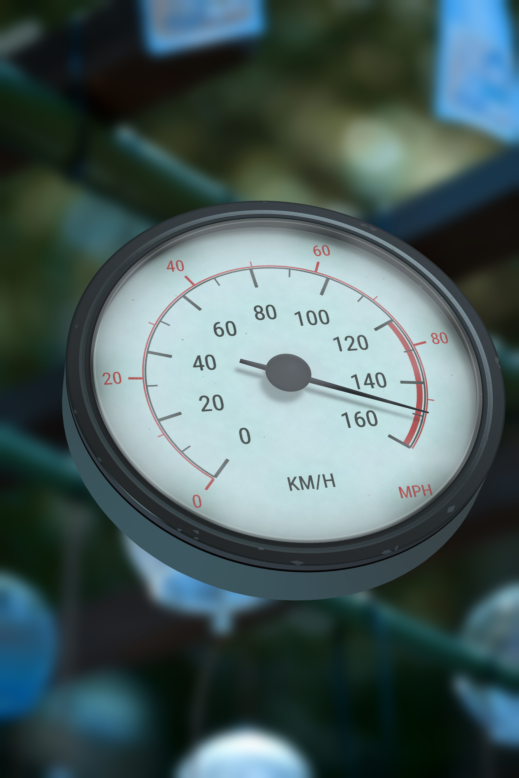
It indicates 150; km/h
